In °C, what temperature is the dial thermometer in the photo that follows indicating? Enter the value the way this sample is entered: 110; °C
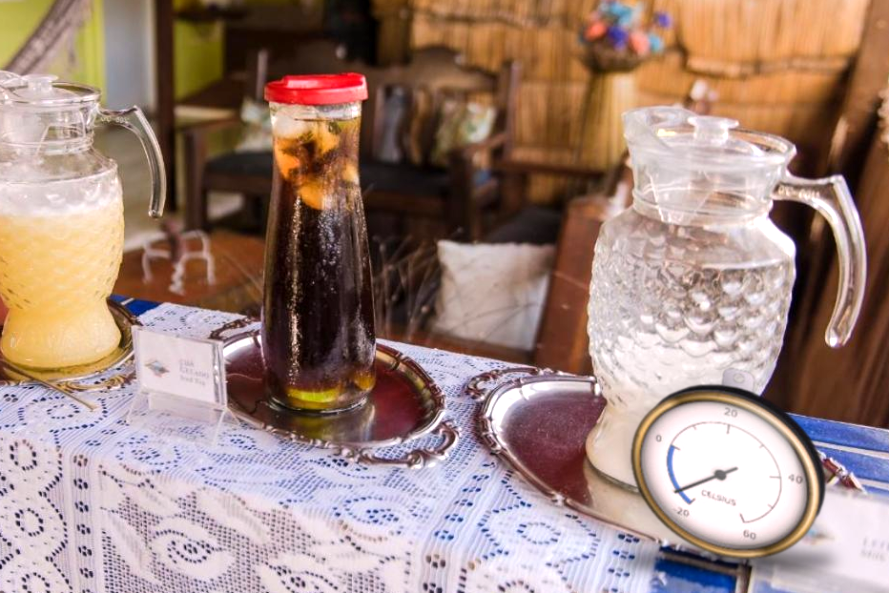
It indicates -15; °C
